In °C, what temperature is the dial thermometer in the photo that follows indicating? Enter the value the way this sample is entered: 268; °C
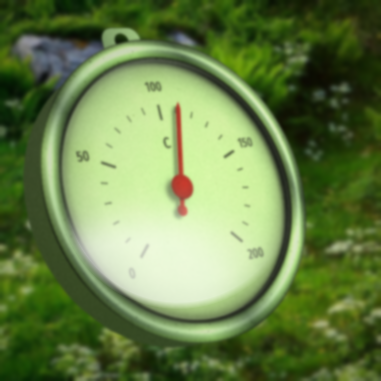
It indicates 110; °C
